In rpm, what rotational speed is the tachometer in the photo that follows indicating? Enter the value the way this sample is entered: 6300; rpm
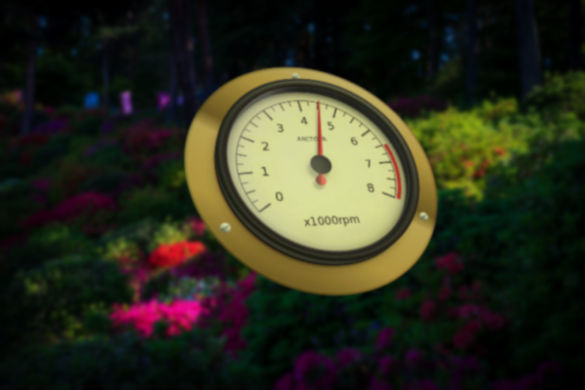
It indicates 4500; rpm
